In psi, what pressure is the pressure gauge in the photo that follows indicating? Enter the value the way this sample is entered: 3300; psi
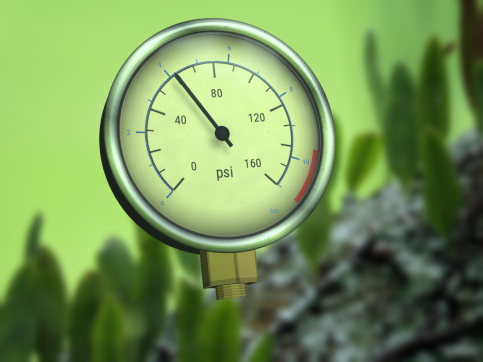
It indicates 60; psi
